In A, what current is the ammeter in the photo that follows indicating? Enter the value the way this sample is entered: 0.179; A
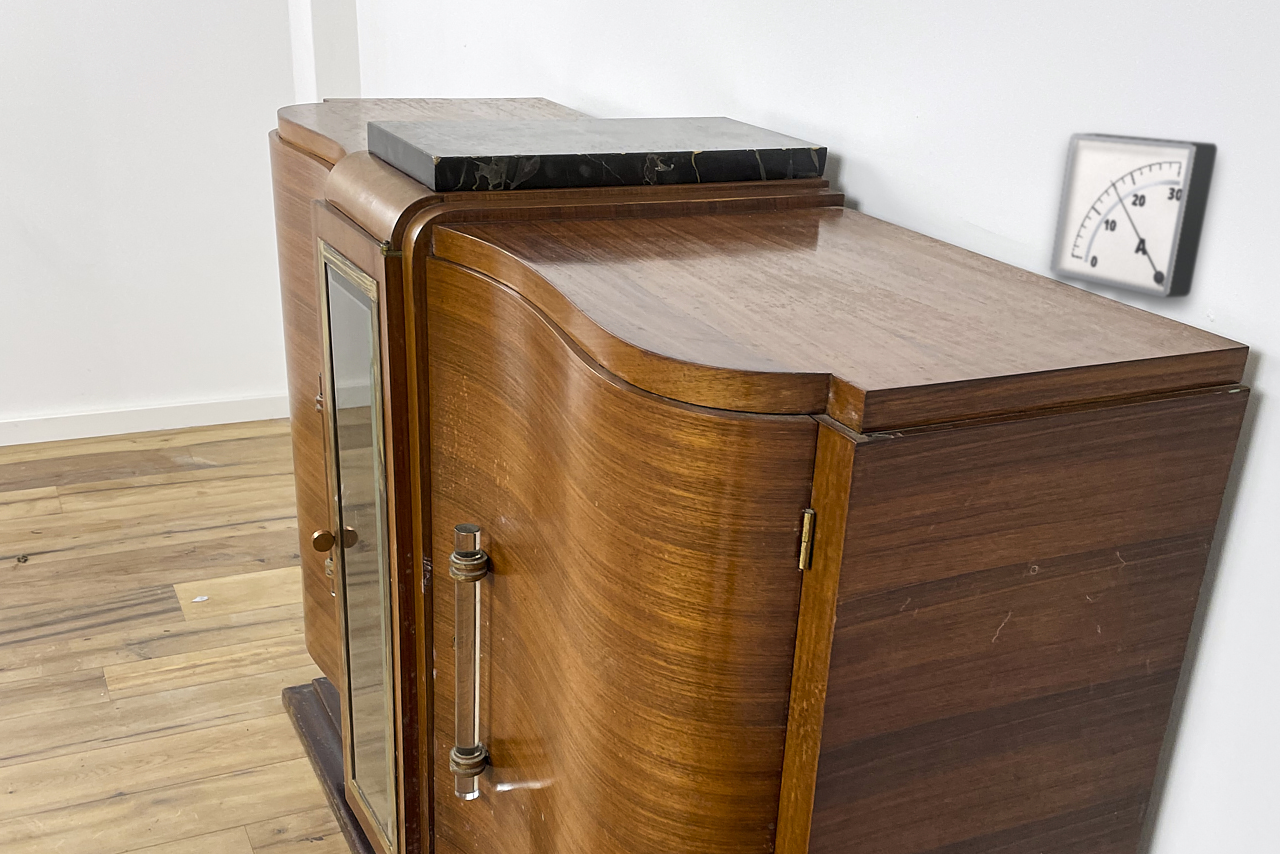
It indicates 16; A
